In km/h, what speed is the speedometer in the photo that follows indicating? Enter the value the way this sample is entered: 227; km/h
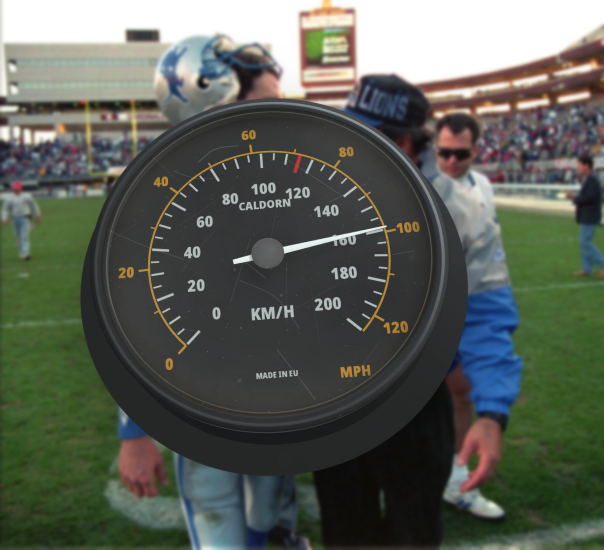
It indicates 160; km/h
